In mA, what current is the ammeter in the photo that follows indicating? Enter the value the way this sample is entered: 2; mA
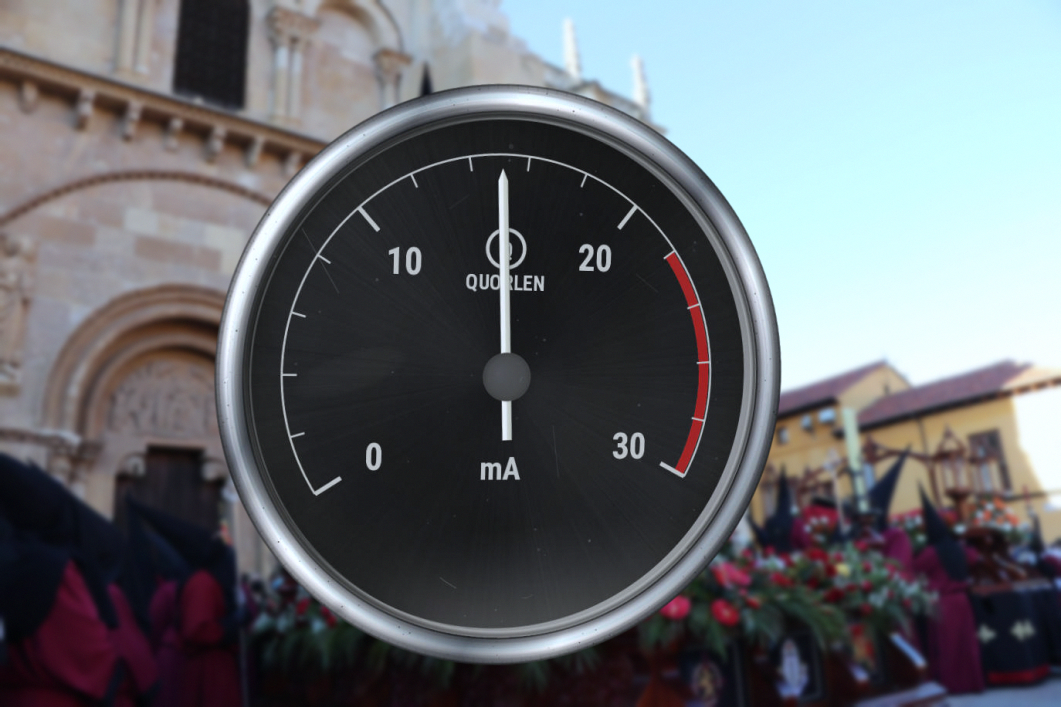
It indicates 15; mA
